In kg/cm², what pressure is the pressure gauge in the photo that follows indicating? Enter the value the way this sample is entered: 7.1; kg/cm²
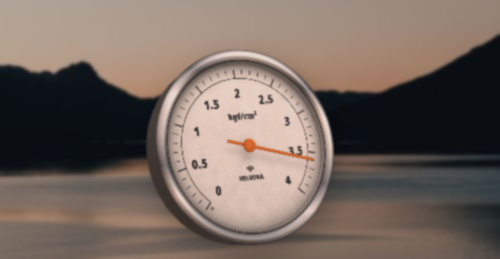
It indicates 3.6; kg/cm²
